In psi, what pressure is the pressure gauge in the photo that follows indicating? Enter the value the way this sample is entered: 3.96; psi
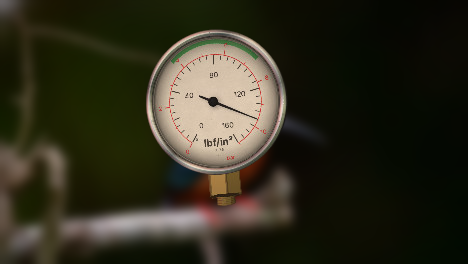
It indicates 140; psi
